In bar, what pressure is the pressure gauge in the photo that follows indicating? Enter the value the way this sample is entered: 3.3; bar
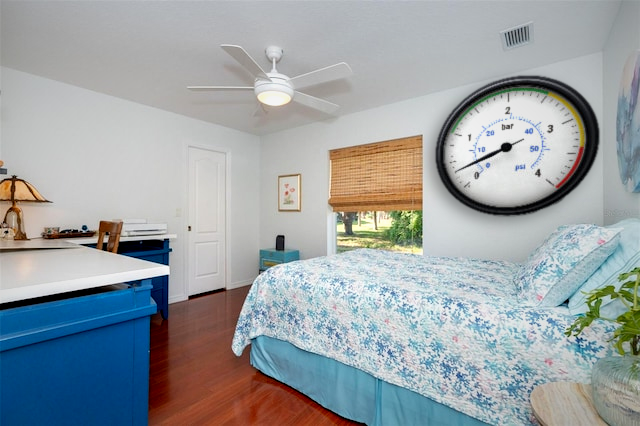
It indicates 0.3; bar
